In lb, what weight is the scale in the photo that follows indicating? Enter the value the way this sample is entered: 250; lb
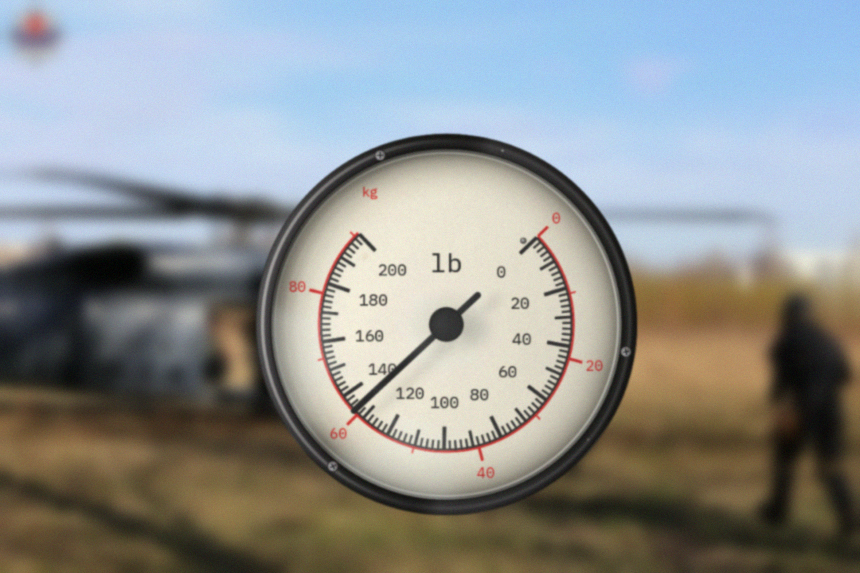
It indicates 134; lb
